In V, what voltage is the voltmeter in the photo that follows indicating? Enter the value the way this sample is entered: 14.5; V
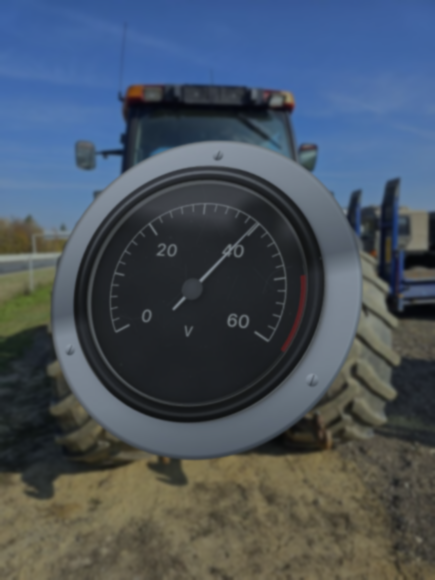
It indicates 40; V
